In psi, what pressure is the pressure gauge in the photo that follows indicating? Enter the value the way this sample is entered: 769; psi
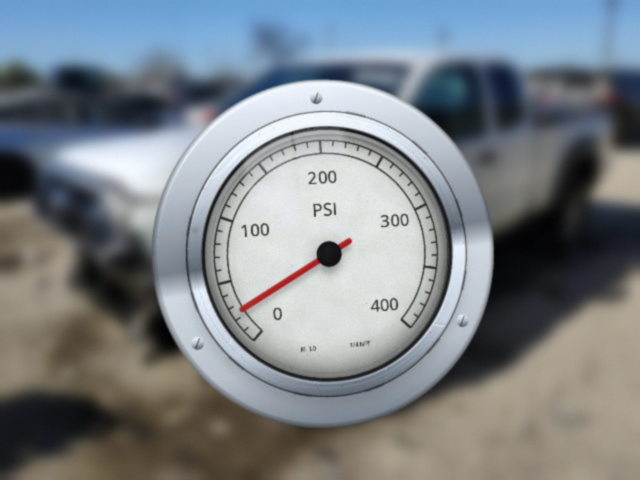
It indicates 25; psi
